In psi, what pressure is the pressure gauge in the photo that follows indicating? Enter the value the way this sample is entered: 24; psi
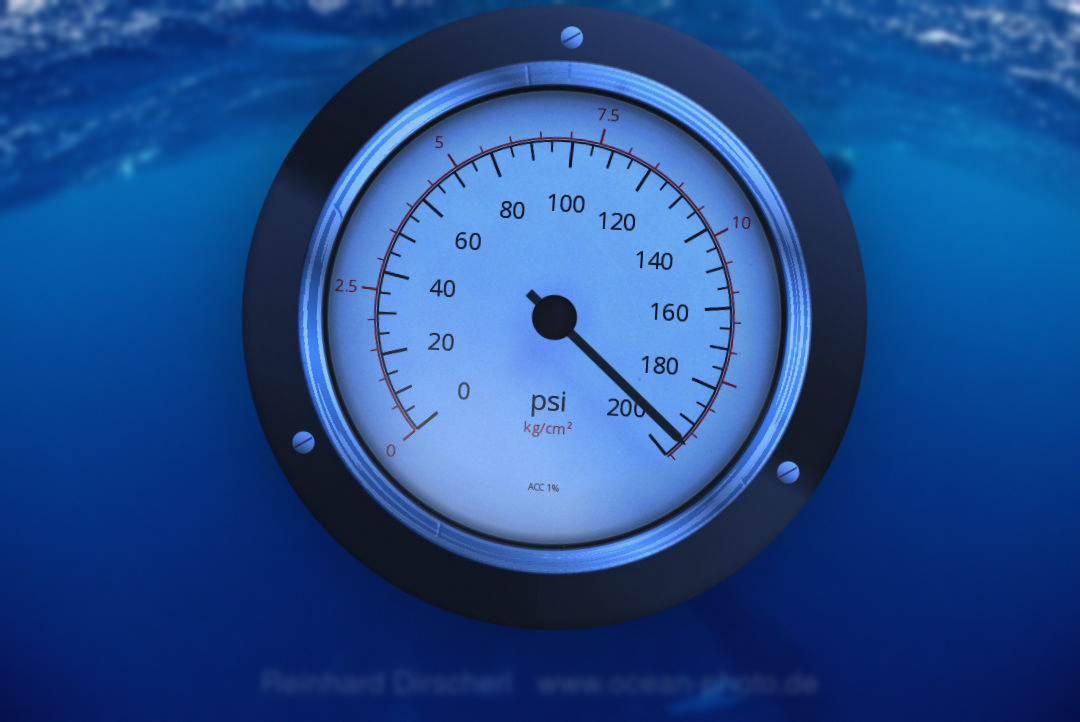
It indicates 195; psi
